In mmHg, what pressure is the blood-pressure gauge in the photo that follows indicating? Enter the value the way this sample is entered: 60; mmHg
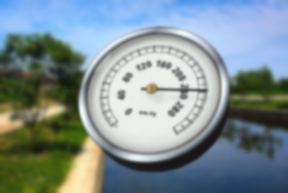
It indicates 240; mmHg
